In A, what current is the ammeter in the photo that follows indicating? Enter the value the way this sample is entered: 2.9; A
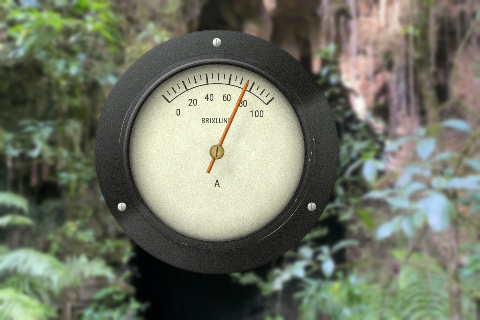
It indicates 75; A
